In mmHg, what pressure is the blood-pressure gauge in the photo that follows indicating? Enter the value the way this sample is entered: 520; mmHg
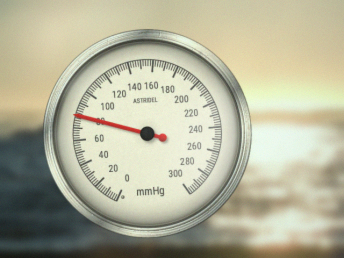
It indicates 80; mmHg
